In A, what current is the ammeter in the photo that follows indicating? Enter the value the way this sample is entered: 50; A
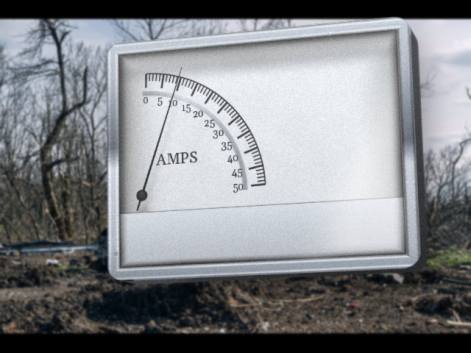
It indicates 10; A
